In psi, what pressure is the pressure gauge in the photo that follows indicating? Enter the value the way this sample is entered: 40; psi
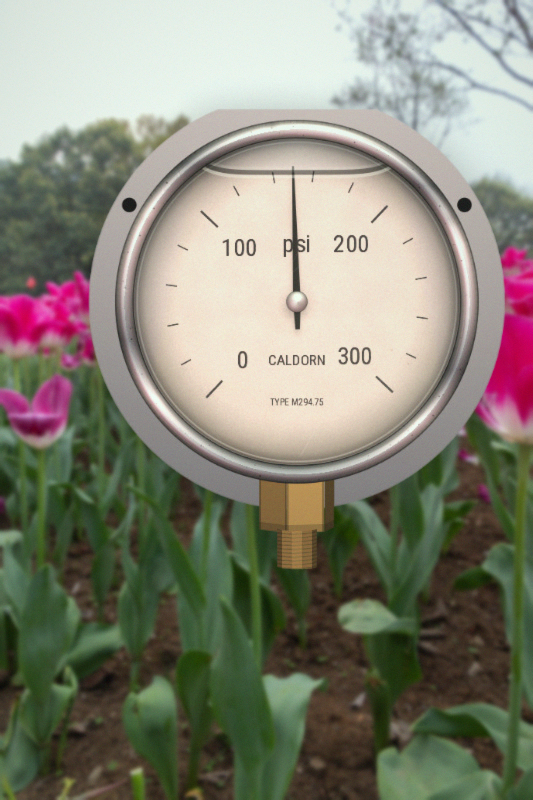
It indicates 150; psi
